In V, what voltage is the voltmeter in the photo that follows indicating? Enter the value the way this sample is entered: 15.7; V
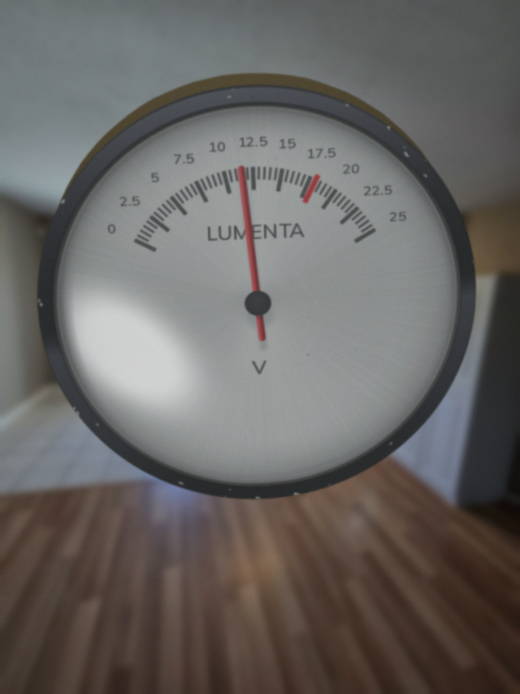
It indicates 11.5; V
